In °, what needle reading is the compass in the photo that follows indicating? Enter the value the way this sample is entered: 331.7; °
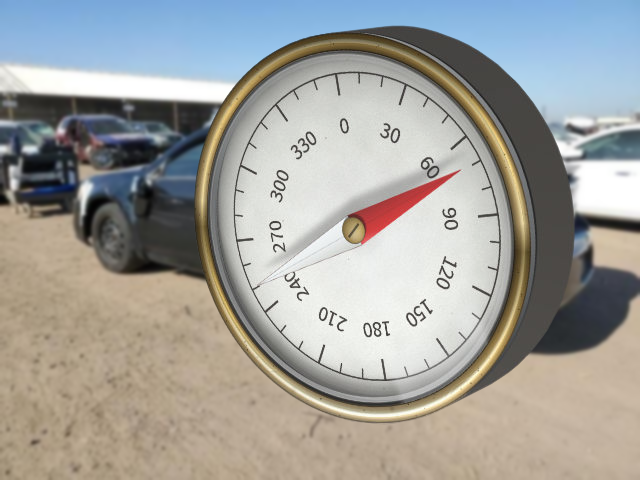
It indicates 70; °
